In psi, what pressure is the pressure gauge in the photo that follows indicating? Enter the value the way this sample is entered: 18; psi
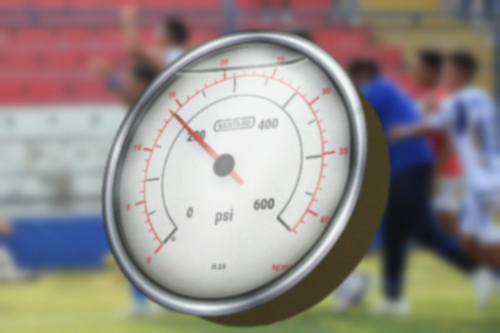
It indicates 200; psi
